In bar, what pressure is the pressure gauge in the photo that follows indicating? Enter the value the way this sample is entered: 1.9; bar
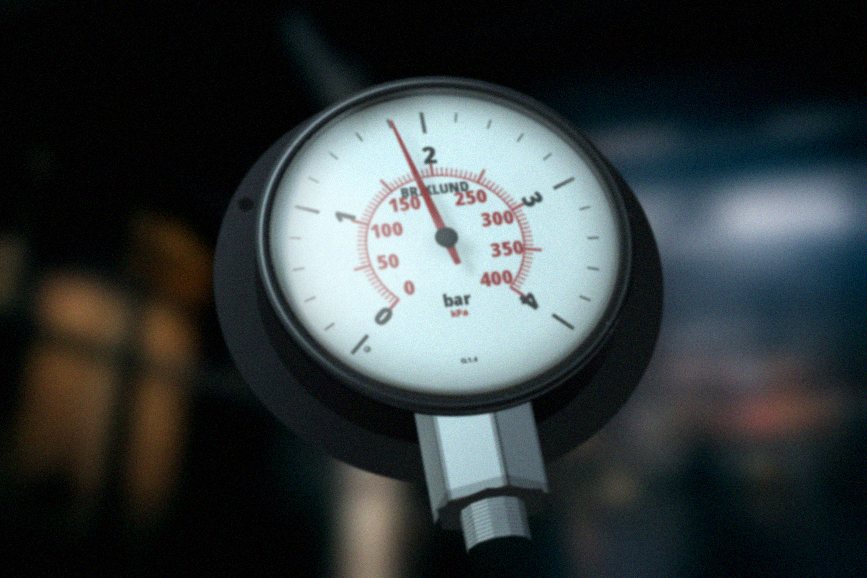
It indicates 1.8; bar
